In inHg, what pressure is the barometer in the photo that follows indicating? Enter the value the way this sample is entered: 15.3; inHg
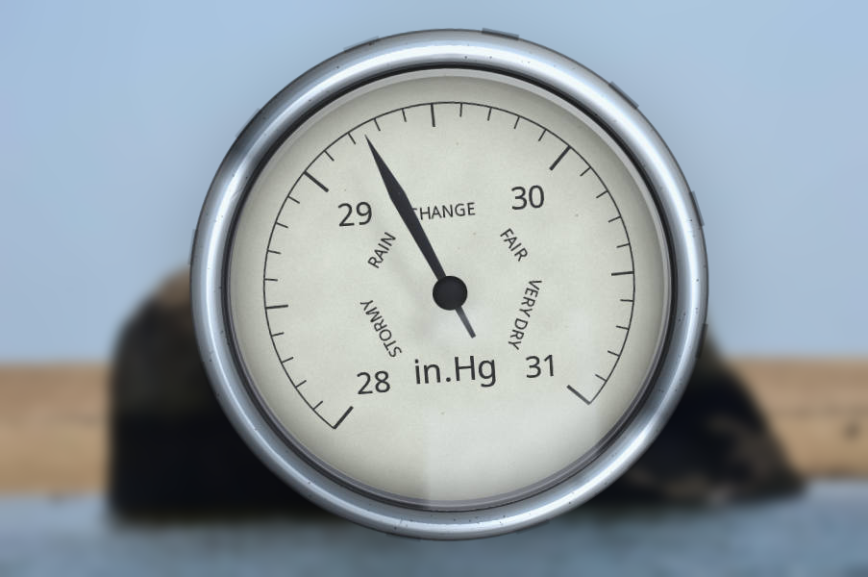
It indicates 29.25; inHg
